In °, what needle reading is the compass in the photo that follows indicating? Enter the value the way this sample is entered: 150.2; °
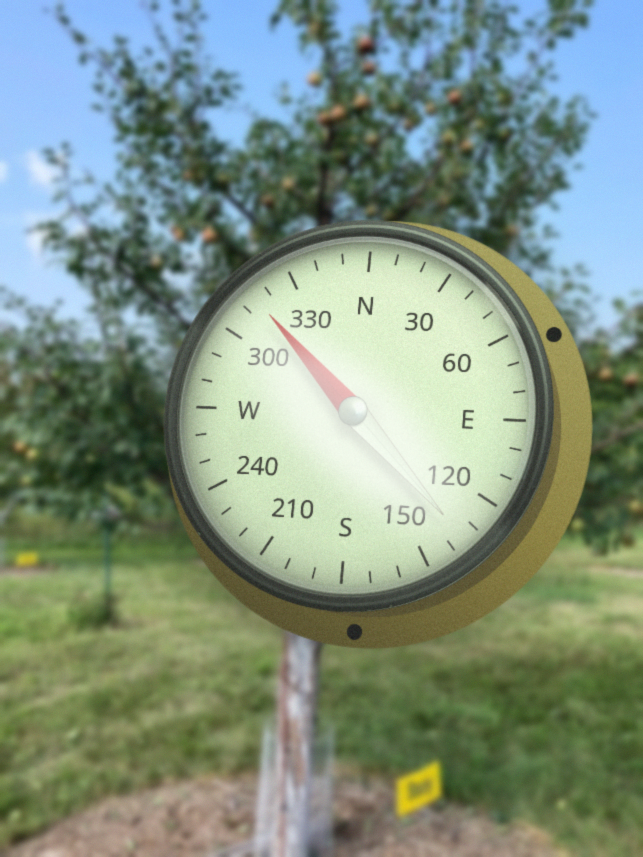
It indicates 315; °
